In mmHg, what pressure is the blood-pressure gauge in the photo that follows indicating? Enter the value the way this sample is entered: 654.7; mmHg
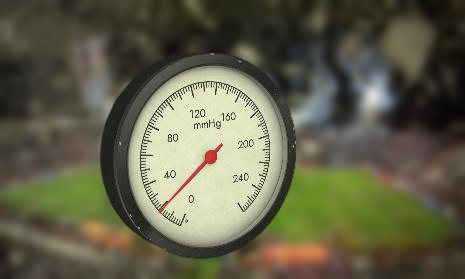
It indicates 20; mmHg
